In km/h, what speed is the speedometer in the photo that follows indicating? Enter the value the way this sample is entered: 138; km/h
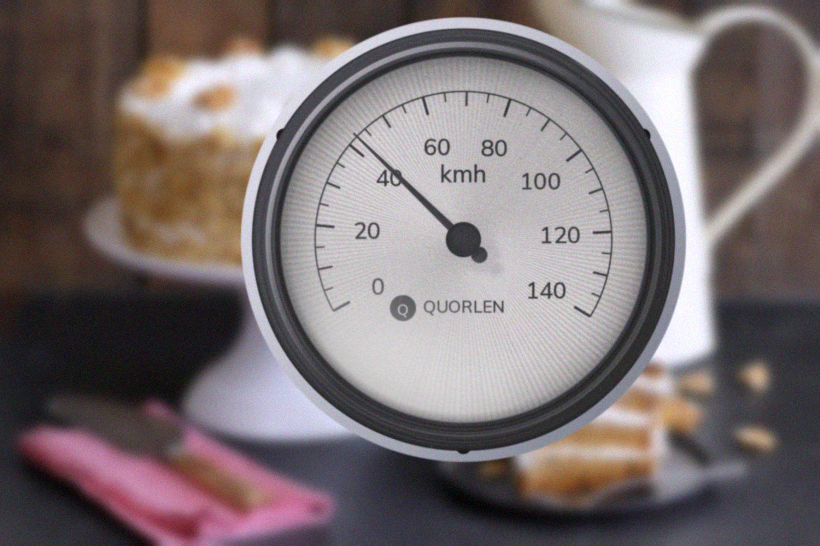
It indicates 42.5; km/h
